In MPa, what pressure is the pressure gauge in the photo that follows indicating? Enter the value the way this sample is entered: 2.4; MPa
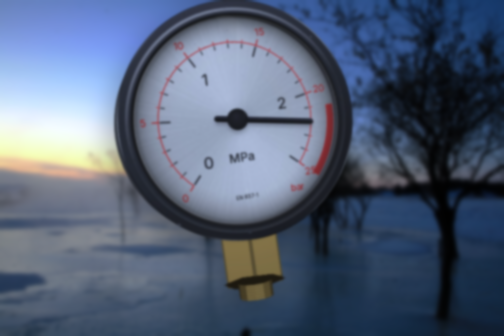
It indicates 2.2; MPa
